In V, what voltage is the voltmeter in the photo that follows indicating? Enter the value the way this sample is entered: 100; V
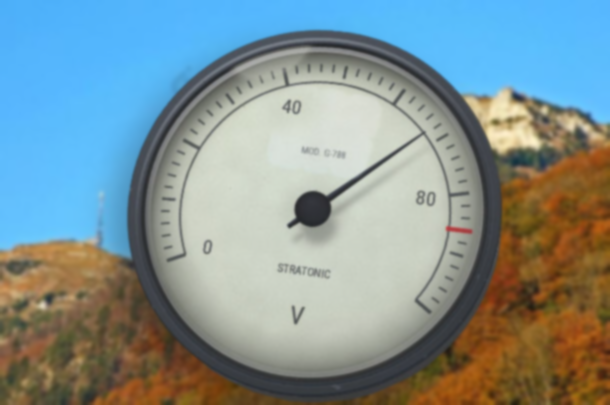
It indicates 68; V
